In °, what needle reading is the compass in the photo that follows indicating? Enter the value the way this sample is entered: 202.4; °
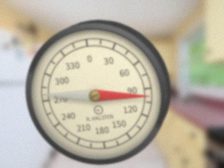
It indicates 97.5; °
